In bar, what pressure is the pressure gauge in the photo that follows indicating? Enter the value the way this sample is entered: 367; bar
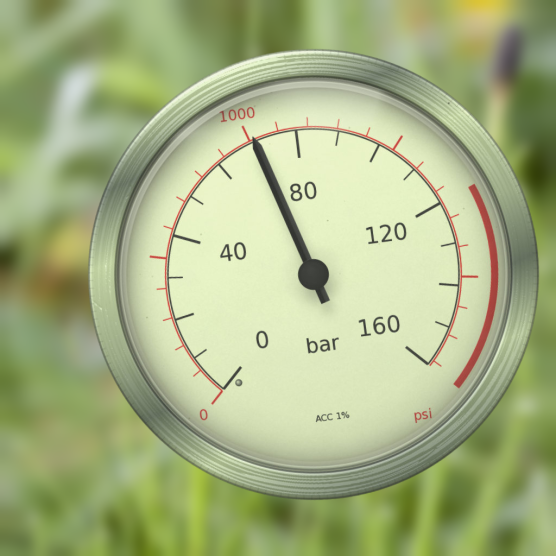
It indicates 70; bar
